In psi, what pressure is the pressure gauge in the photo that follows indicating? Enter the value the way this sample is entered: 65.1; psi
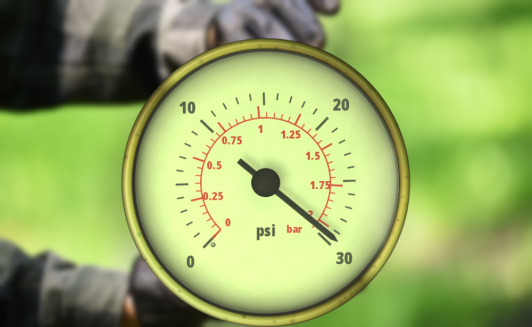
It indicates 29.5; psi
